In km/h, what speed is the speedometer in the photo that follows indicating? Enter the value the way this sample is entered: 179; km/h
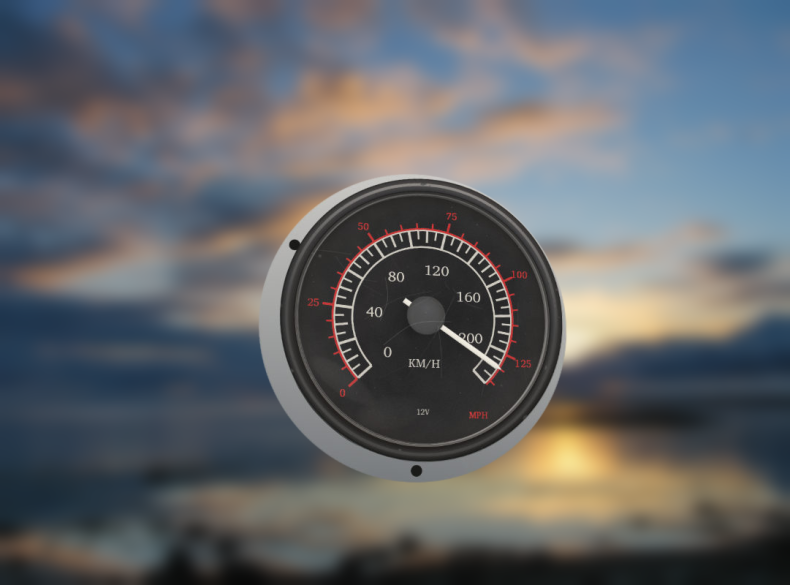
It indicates 210; km/h
